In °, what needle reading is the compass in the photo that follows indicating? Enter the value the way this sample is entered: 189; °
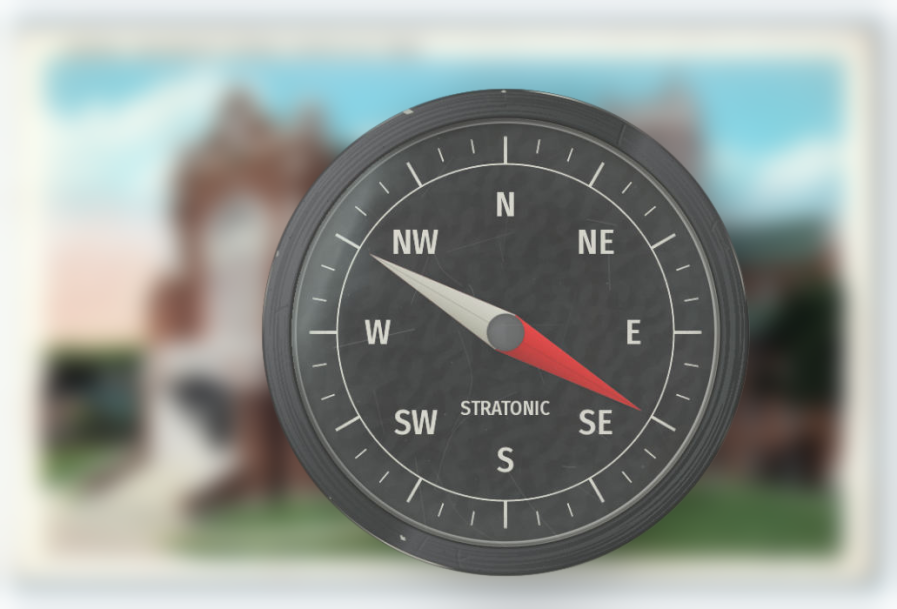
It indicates 120; °
